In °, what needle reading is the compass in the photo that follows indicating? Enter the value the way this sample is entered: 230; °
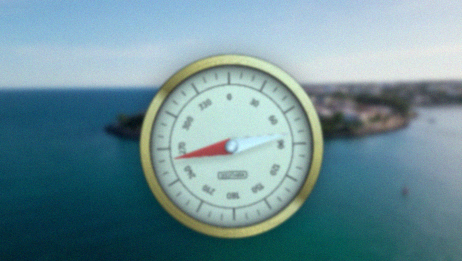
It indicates 260; °
